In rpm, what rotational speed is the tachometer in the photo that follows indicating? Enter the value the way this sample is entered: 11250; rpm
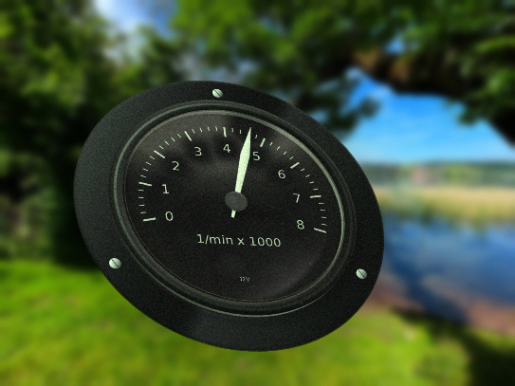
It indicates 4600; rpm
